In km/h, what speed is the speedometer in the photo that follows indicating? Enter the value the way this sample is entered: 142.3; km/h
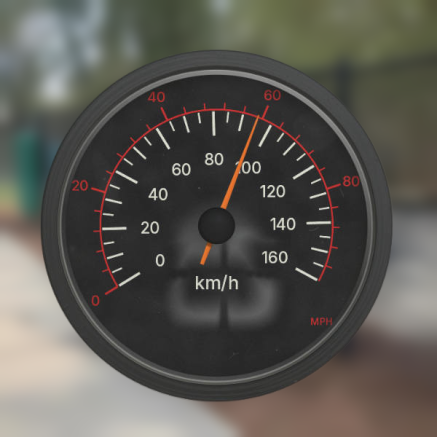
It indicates 95; km/h
